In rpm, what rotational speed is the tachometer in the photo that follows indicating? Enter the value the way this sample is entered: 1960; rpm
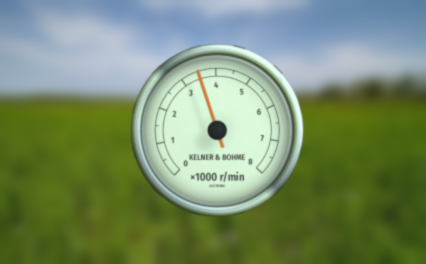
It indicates 3500; rpm
